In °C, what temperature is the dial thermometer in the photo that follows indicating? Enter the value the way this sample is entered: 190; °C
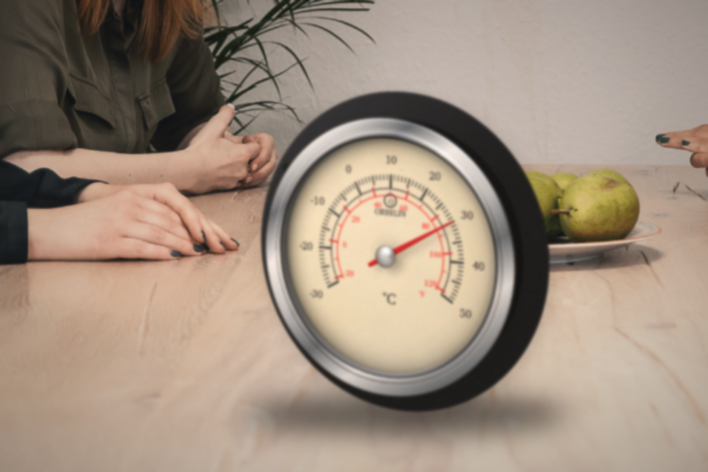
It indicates 30; °C
